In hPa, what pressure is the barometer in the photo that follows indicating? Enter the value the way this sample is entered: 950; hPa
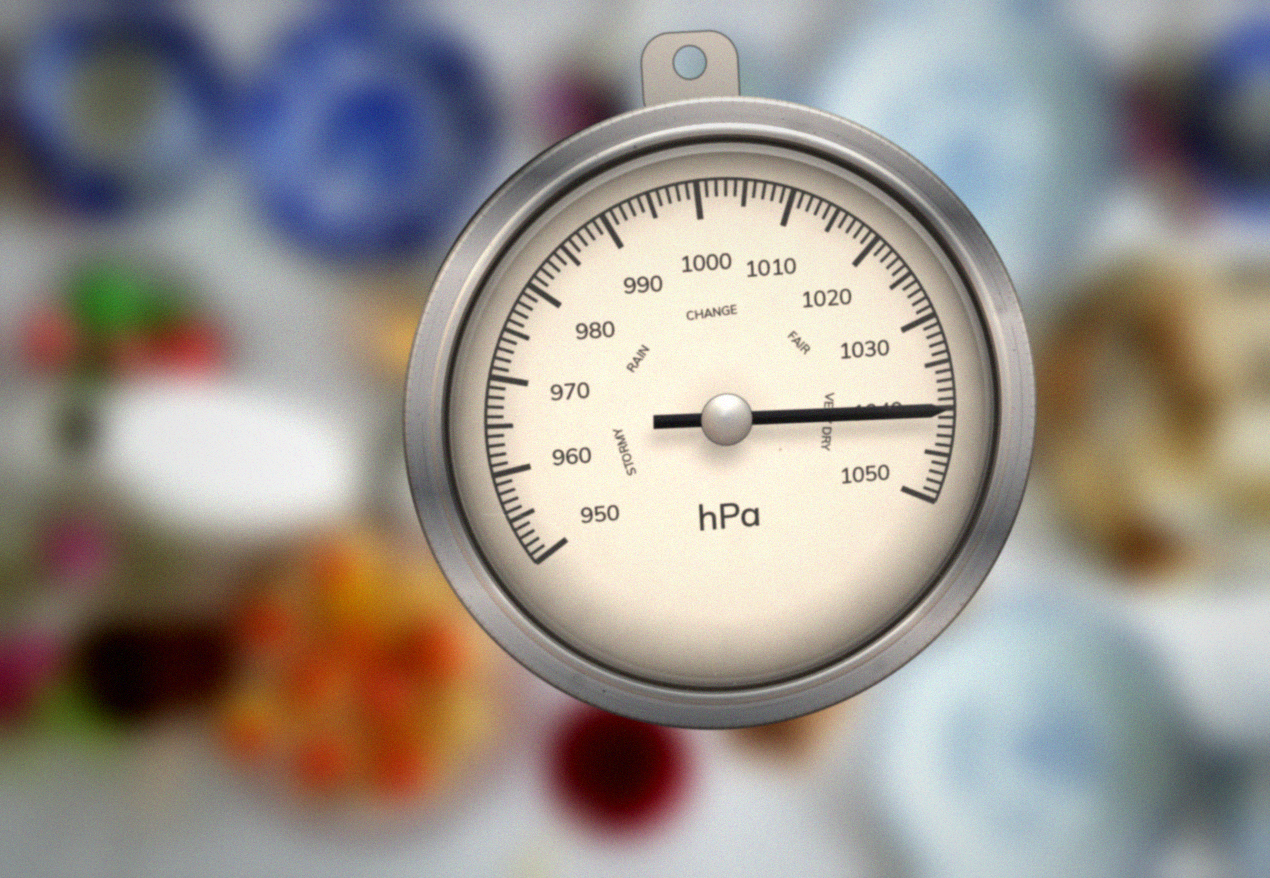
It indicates 1040; hPa
